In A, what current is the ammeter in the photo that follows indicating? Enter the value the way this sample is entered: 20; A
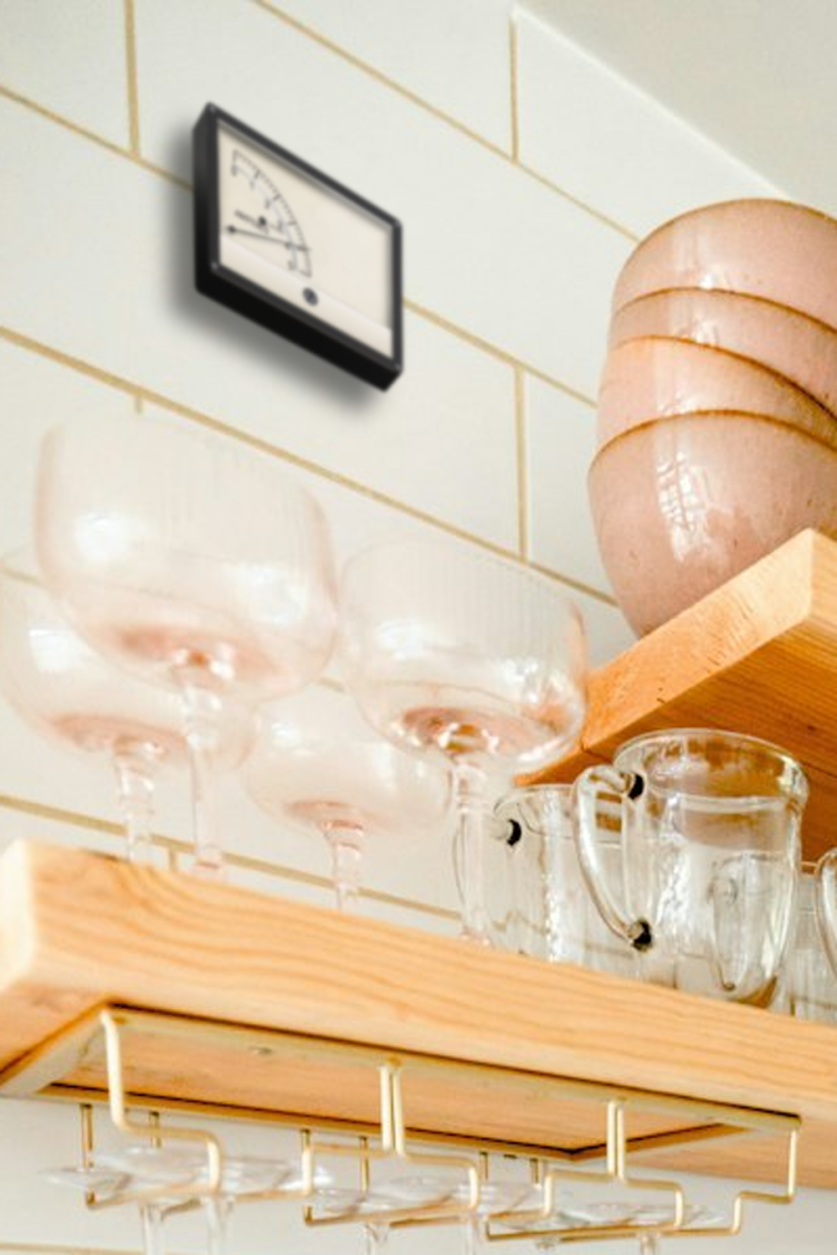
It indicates 4; A
